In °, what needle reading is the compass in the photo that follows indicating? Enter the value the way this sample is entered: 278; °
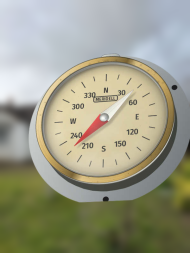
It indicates 225; °
